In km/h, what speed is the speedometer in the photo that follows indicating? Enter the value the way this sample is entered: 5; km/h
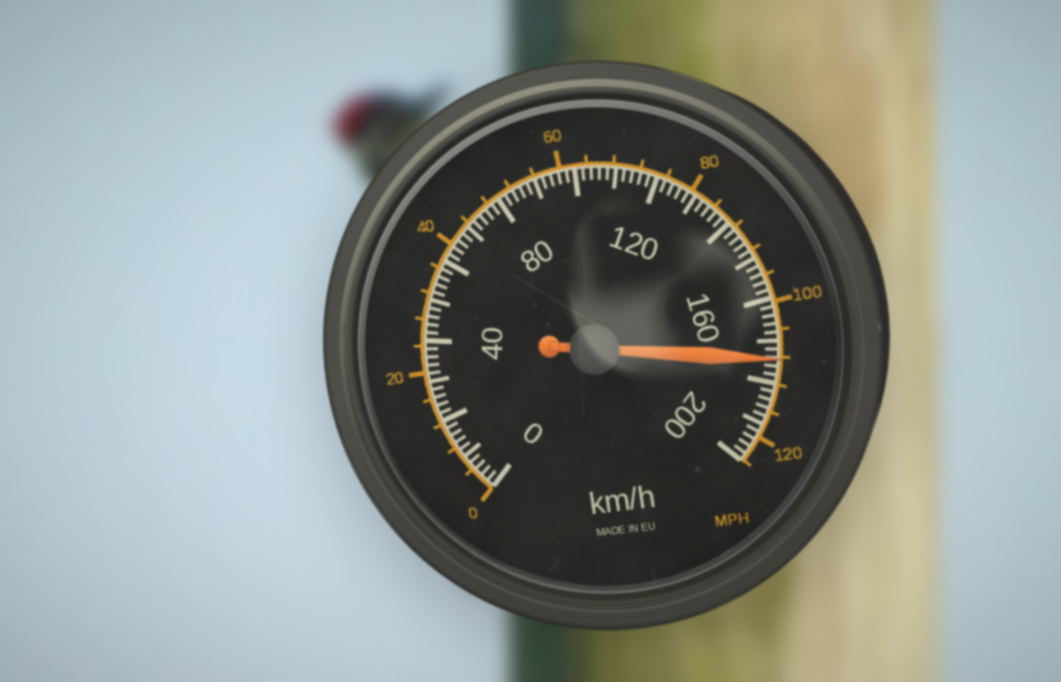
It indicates 174; km/h
